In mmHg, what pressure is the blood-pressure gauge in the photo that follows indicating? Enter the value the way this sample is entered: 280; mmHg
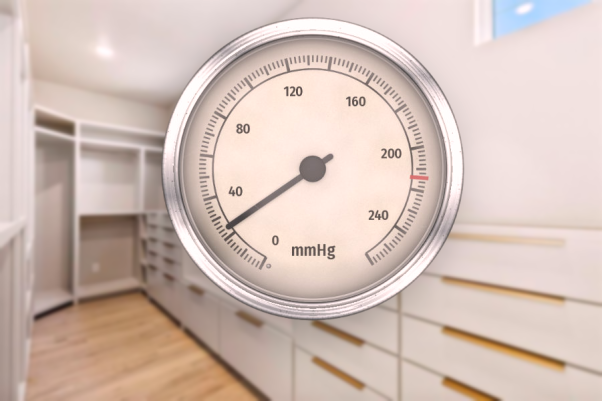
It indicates 24; mmHg
